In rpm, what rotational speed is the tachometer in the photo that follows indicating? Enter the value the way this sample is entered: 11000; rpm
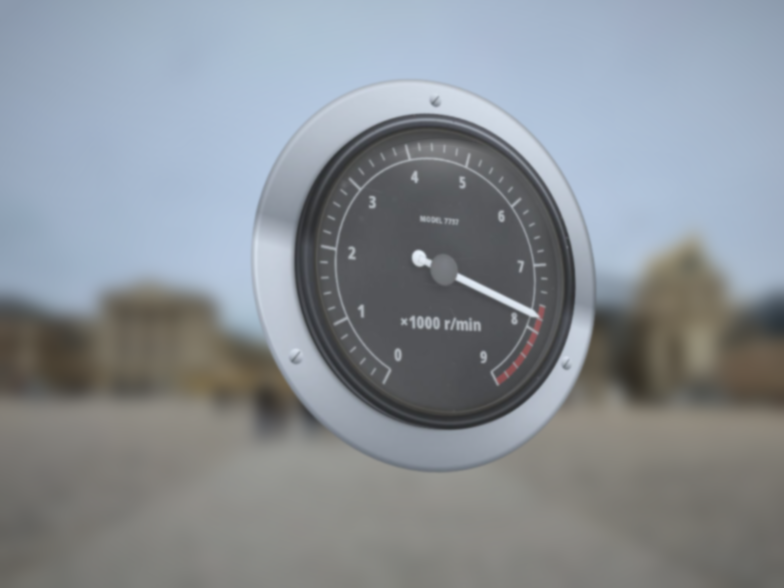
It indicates 7800; rpm
